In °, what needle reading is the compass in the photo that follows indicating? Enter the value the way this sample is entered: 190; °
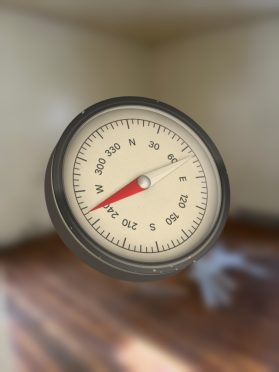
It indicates 250; °
